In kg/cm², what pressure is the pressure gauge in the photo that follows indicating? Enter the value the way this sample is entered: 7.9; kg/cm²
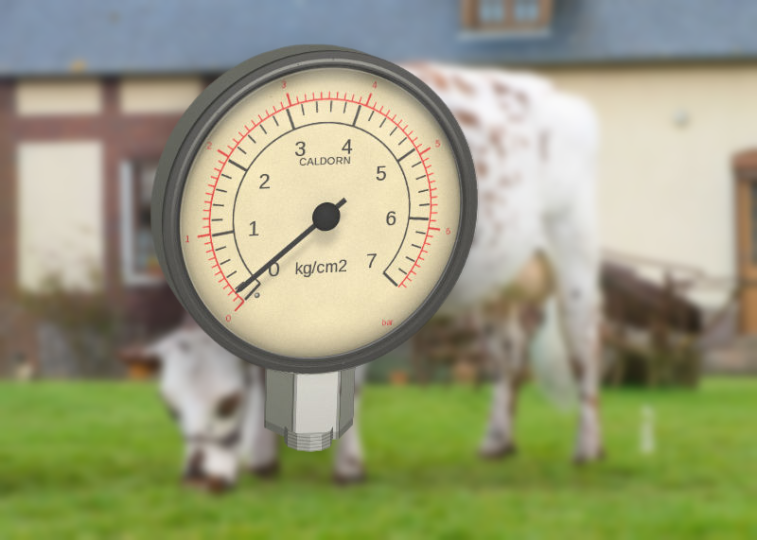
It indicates 0.2; kg/cm²
